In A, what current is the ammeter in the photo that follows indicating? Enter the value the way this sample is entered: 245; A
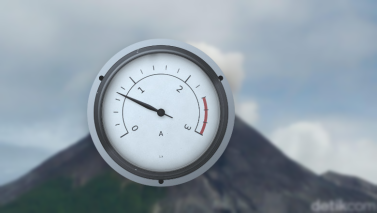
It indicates 0.7; A
